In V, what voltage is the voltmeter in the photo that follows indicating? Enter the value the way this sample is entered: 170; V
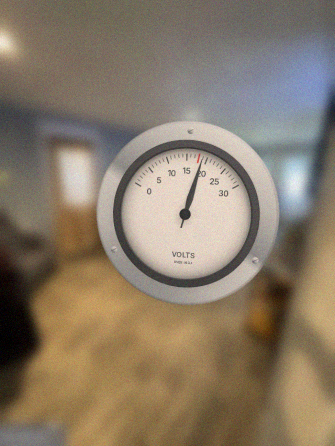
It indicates 19; V
